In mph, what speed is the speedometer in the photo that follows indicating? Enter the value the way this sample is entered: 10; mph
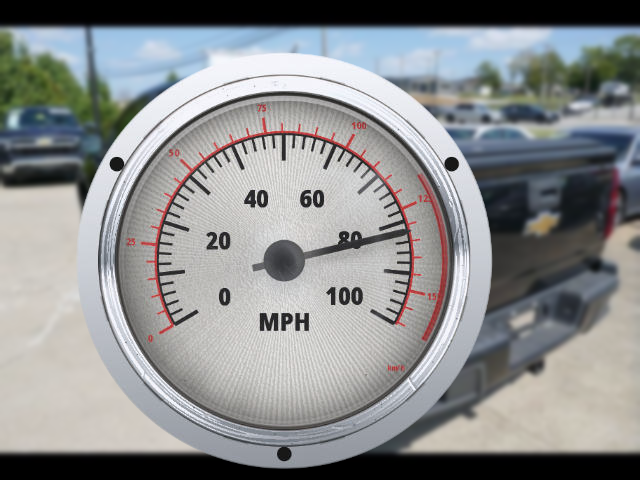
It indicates 82; mph
